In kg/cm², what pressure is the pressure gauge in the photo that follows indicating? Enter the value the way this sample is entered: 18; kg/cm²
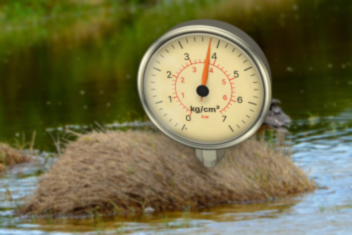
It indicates 3.8; kg/cm²
